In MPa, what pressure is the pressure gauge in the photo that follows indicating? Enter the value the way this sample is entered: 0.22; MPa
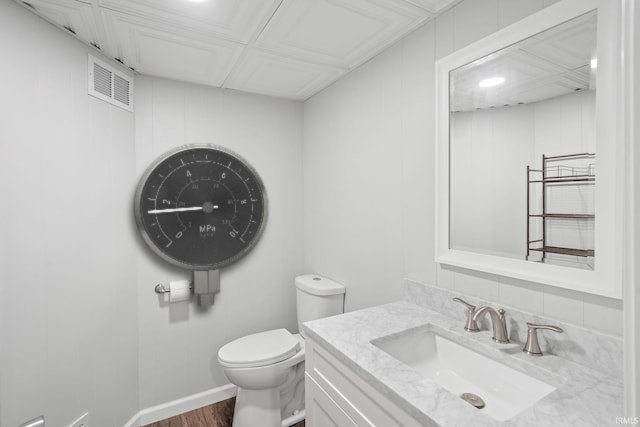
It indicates 1.5; MPa
